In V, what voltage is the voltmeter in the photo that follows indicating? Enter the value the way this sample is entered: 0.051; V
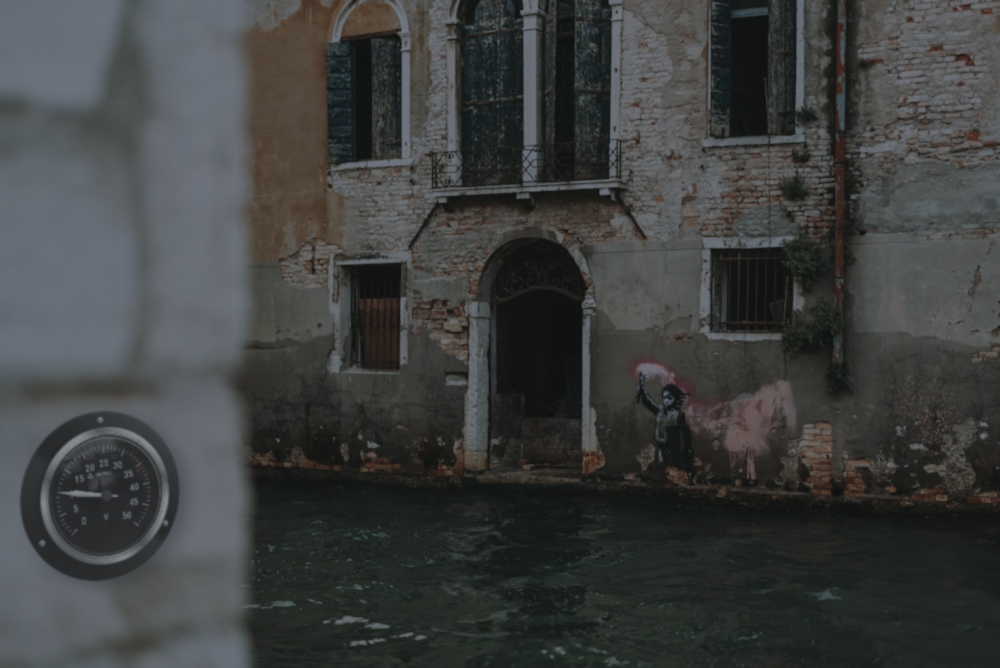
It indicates 10; V
